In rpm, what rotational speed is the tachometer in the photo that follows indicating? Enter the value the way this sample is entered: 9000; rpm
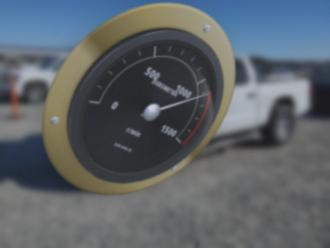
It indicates 1100; rpm
